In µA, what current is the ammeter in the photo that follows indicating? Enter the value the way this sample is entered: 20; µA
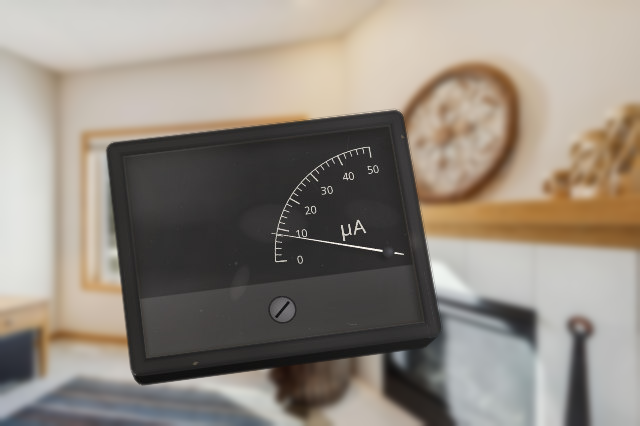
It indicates 8; µA
